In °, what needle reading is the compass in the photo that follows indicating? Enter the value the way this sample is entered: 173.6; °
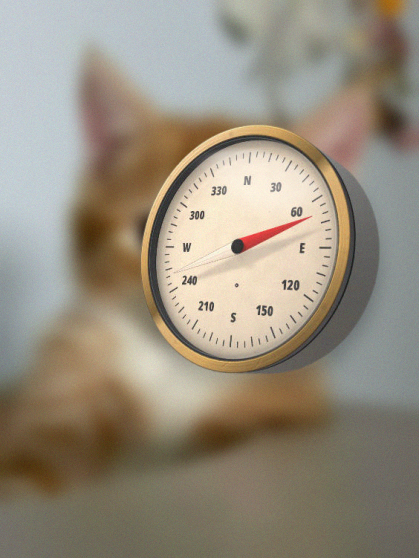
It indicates 70; °
